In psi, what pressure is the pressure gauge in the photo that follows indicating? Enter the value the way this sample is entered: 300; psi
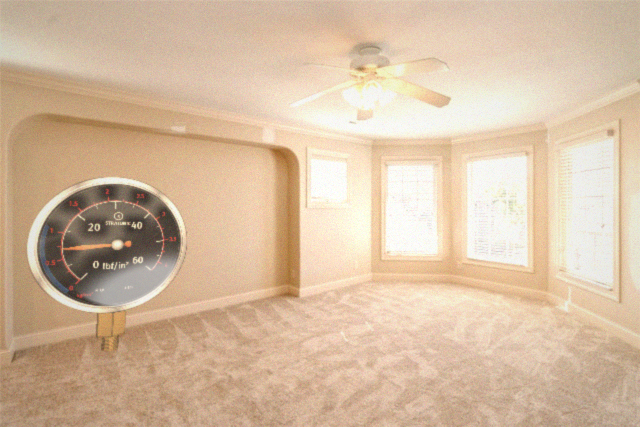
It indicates 10; psi
